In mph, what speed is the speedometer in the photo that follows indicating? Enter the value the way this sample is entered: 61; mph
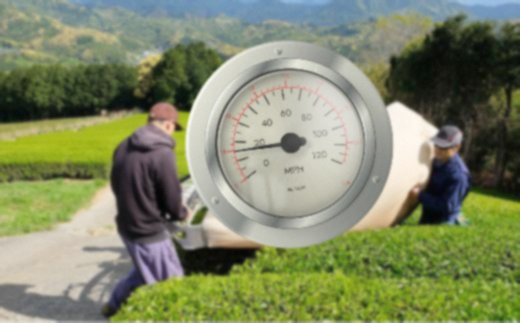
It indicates 15; mph
